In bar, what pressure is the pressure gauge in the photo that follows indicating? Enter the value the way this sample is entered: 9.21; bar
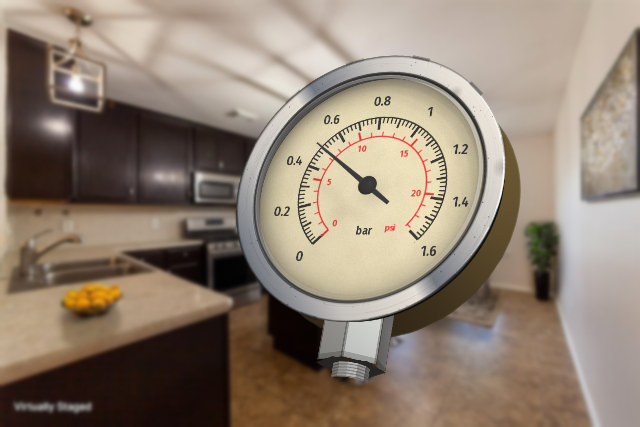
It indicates 0.5; bar
